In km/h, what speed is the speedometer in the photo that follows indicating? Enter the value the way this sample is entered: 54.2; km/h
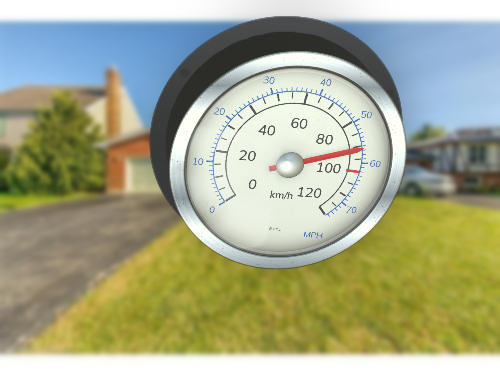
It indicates 90; km/h
